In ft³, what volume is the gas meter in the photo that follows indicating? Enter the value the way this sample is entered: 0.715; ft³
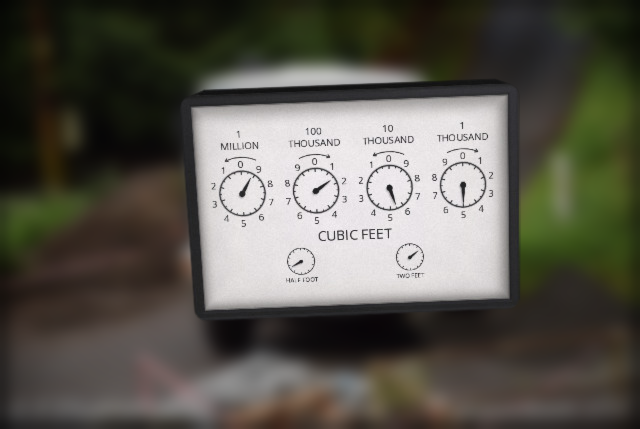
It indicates 915500; ft³
